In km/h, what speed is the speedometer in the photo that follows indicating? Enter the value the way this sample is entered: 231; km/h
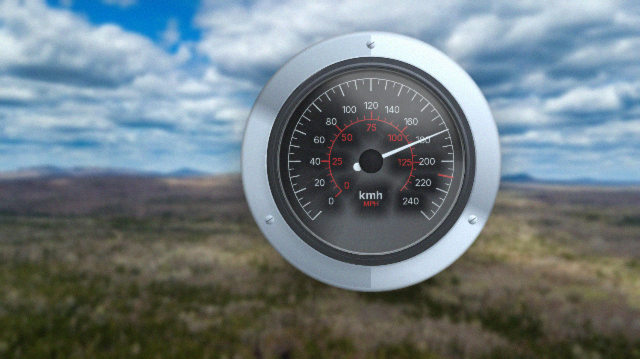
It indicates 180; km/h
